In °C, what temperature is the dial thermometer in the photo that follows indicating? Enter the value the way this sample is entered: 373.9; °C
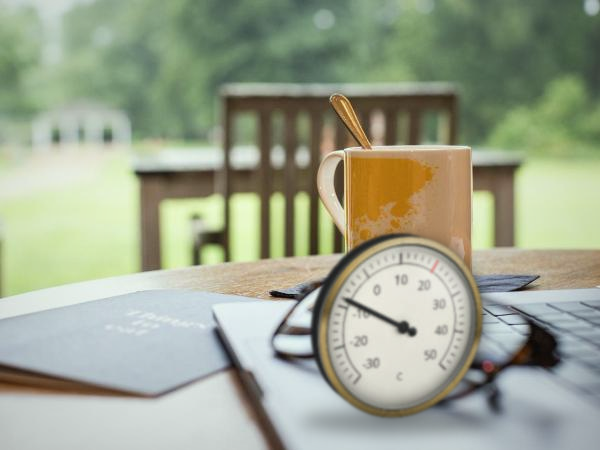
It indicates -8; °C
